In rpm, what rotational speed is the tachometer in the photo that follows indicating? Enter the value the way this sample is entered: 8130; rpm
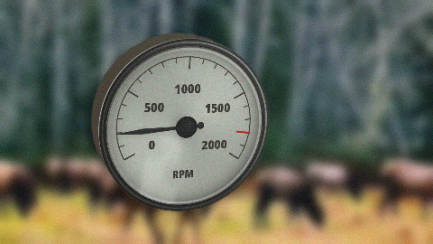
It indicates 200; rpm
